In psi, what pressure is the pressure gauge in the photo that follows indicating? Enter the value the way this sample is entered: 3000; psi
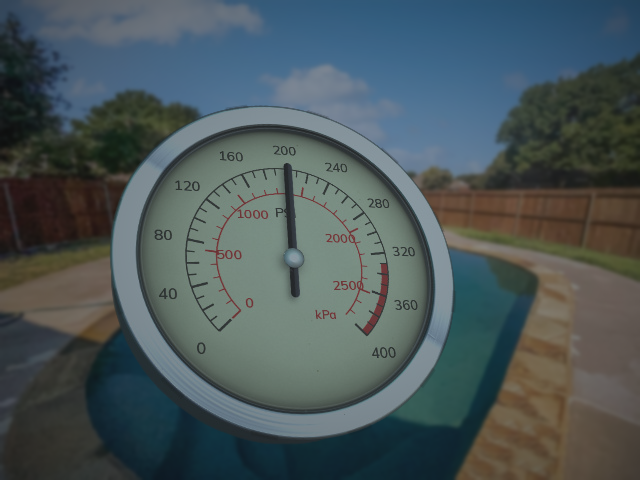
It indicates 200; psi
